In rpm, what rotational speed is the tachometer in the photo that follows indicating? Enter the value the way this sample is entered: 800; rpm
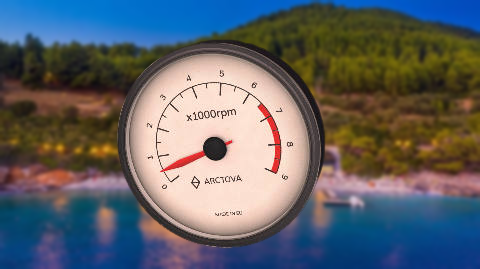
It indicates 500; rpm
